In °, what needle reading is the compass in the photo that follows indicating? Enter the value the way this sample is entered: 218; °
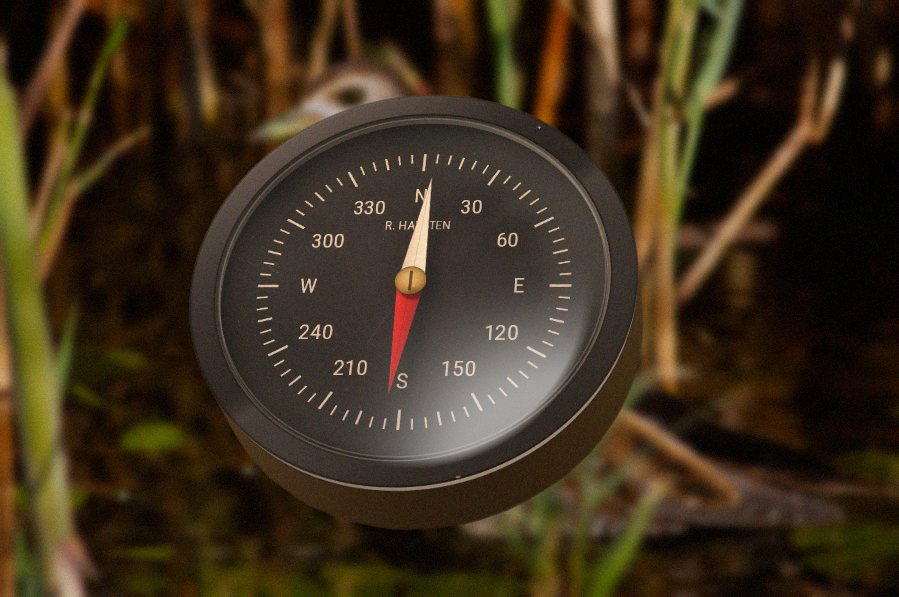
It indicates 185; °
